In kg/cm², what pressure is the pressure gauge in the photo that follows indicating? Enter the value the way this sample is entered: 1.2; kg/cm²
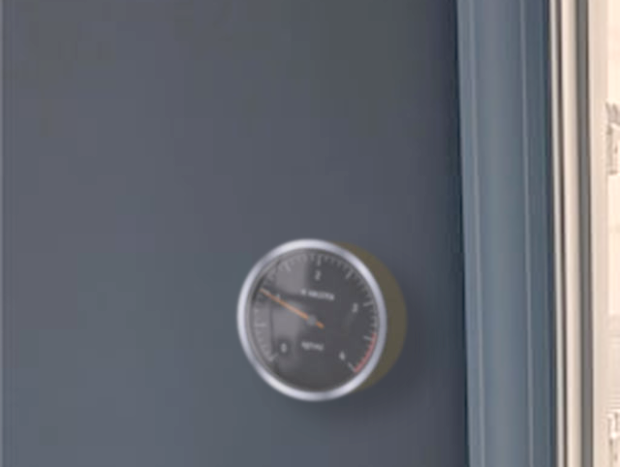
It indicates 1; kg/cm²
